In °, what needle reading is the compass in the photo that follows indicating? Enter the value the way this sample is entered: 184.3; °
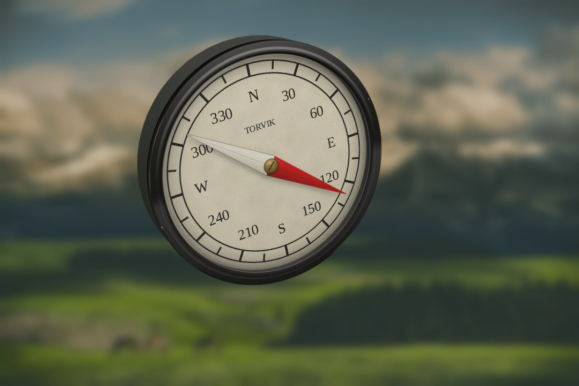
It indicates 127.5; °
